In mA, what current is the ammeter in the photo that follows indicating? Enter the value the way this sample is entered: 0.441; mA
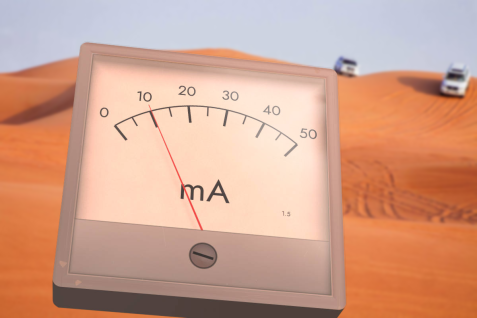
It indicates 10; mA
